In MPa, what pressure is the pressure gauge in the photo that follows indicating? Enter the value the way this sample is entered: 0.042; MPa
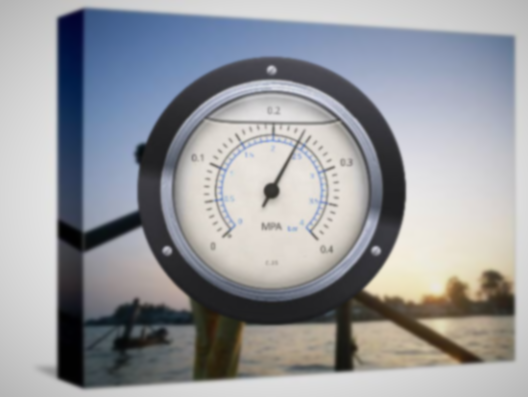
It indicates 0.24; MPa
